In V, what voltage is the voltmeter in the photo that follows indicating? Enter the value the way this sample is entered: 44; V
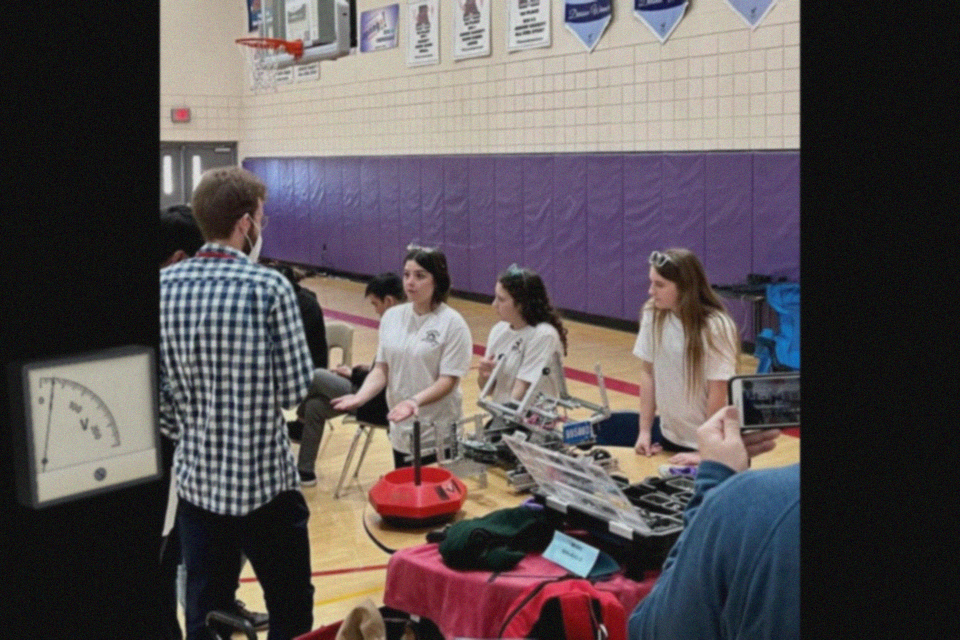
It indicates 25; V
